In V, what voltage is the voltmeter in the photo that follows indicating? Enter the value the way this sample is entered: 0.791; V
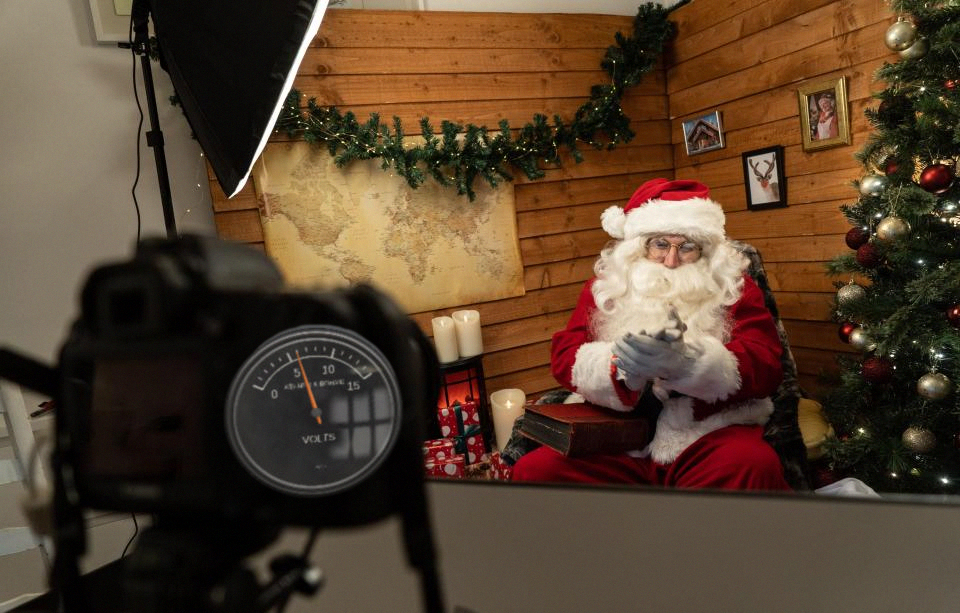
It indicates 6; V
